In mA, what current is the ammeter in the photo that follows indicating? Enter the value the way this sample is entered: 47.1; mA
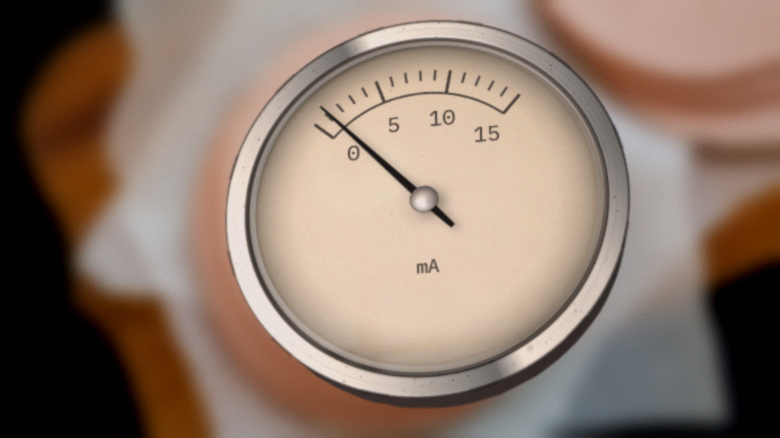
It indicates 1; mA
